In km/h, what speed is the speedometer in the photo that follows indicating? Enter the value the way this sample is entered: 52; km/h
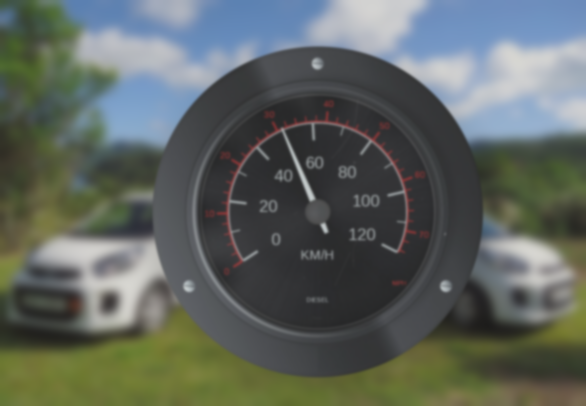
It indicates 50; km/h
